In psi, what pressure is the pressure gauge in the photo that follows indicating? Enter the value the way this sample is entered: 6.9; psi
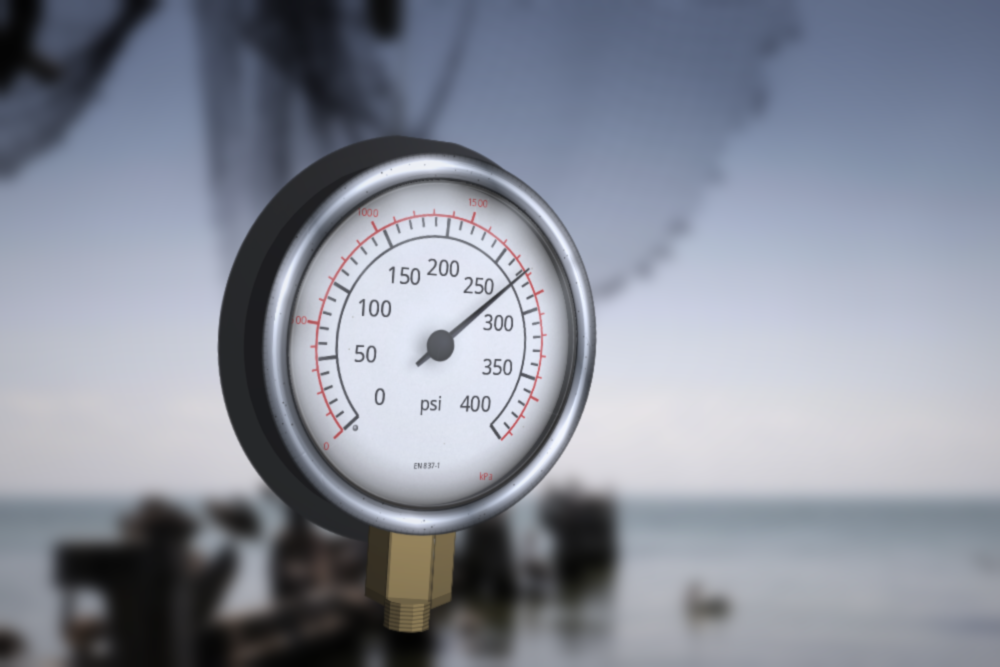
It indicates 270; psi
